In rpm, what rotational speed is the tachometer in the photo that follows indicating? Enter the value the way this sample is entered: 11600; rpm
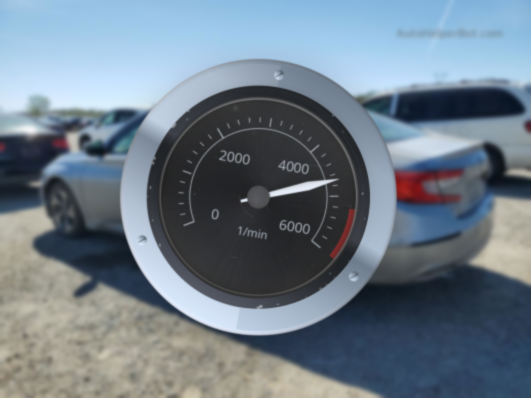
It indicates 4700; rpm
